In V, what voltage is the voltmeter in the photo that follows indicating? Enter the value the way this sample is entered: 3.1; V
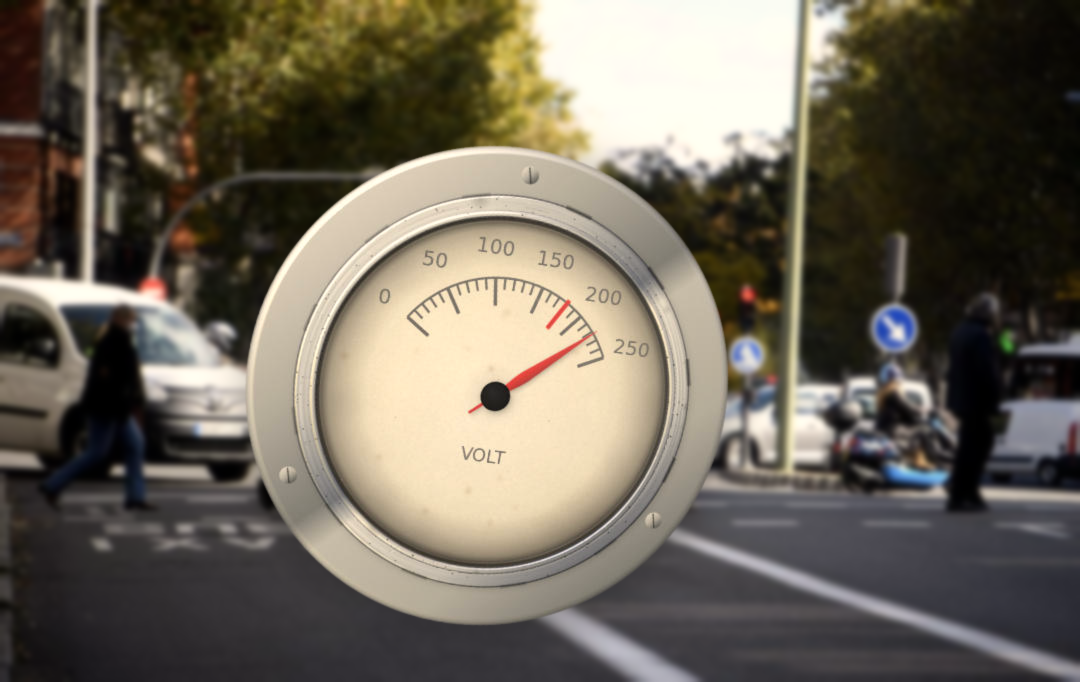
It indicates 220; V
